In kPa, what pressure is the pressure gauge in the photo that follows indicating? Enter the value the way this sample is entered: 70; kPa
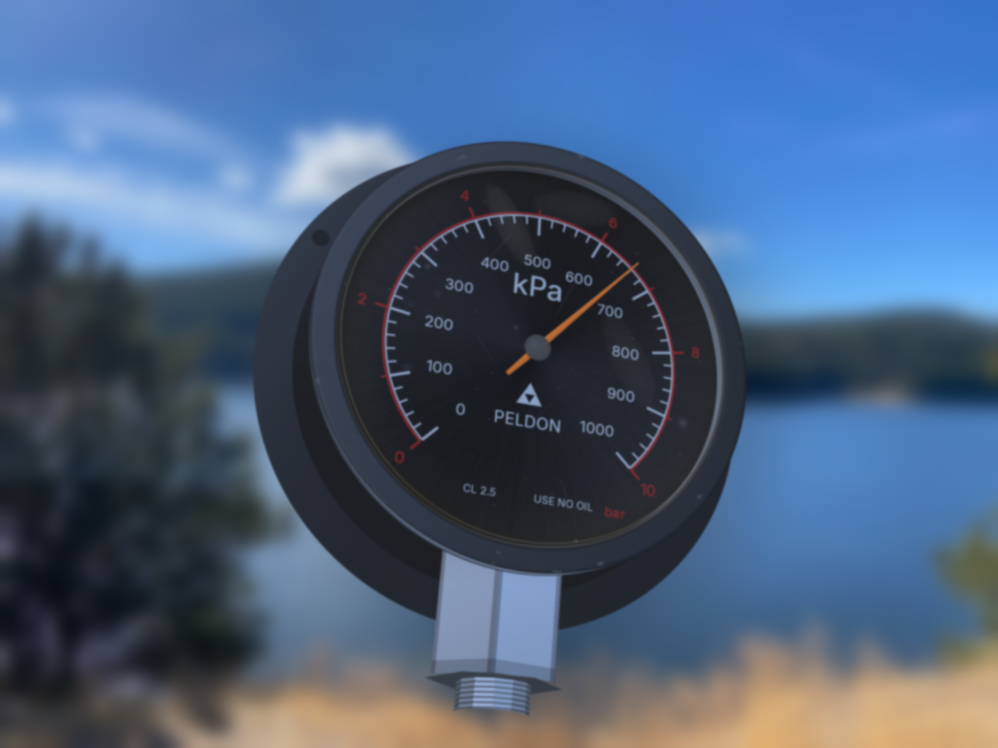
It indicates 660; kPa
